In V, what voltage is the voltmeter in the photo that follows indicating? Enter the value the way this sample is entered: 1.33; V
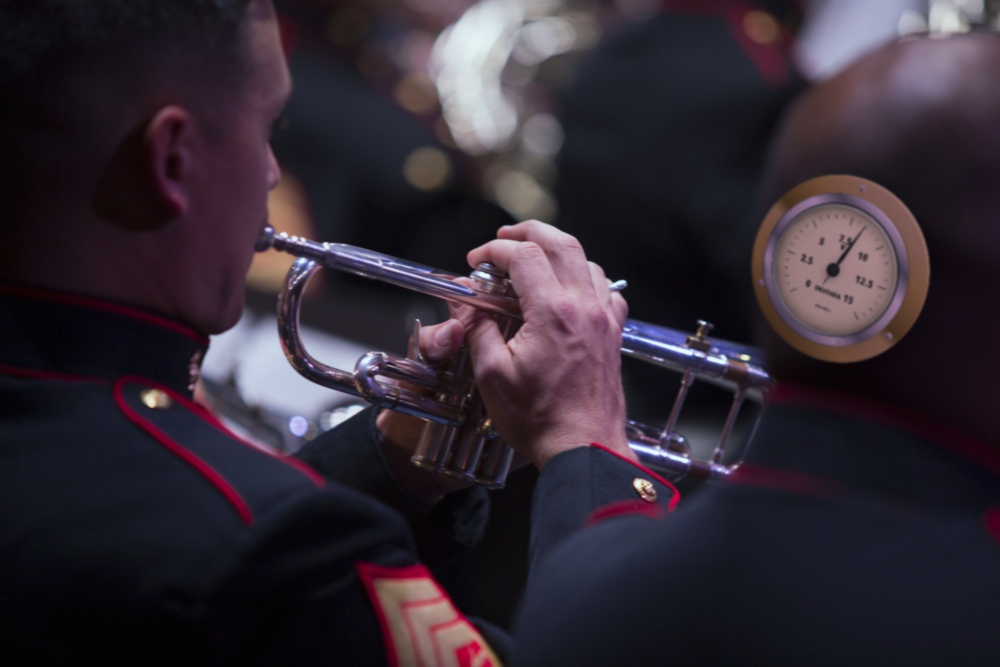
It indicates 8.5; V
